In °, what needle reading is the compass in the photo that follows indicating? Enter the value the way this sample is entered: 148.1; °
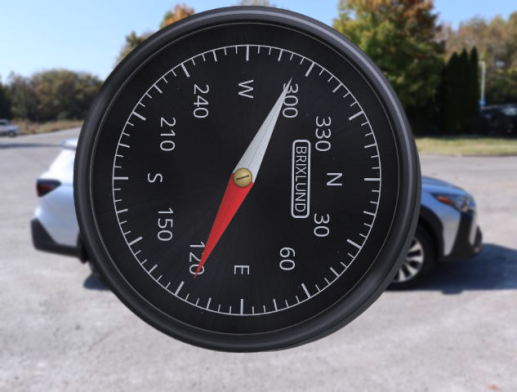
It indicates 115; °
